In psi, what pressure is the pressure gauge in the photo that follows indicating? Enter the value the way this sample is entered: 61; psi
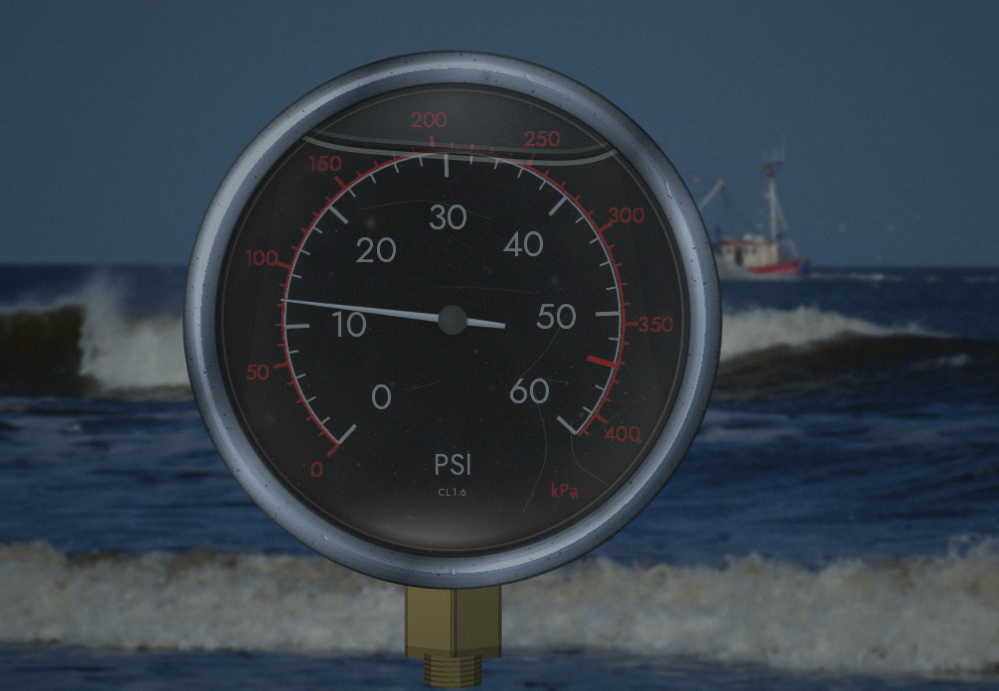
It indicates 12; psi
